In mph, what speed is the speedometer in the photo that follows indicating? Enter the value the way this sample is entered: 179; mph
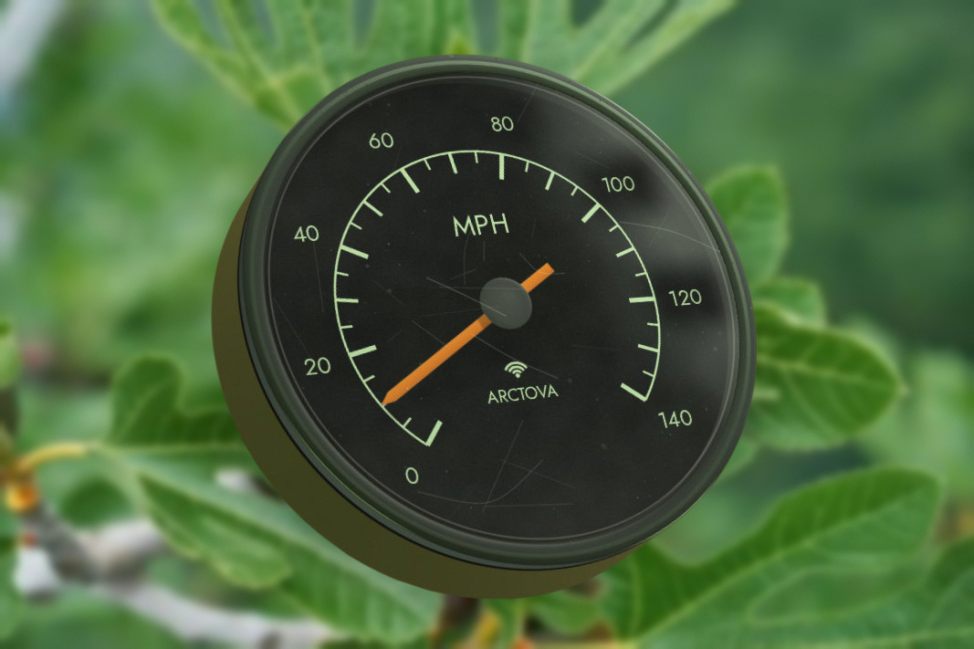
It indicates 10; mph
